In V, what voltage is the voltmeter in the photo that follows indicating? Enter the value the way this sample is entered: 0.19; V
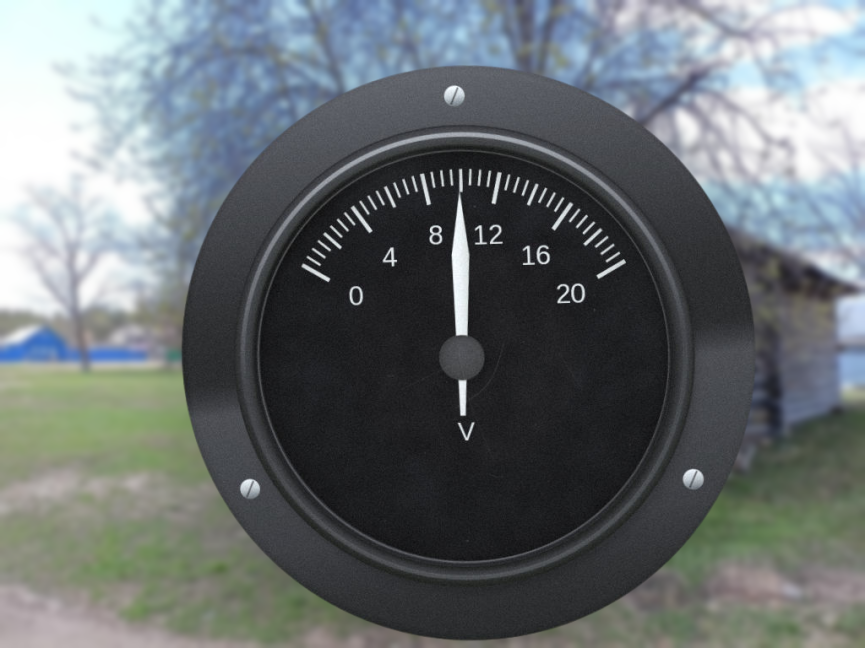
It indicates 10; V
